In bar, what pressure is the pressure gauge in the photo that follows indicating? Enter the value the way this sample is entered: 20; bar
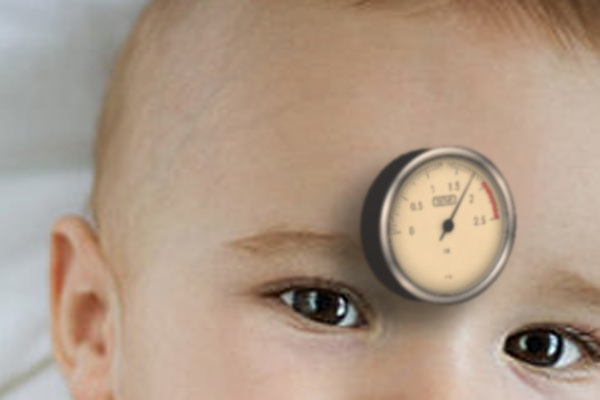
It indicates 1.75; bar
